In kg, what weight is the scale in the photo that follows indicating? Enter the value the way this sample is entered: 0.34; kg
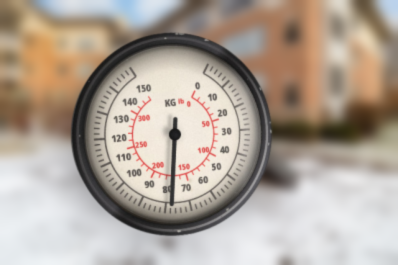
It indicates 78; kg
